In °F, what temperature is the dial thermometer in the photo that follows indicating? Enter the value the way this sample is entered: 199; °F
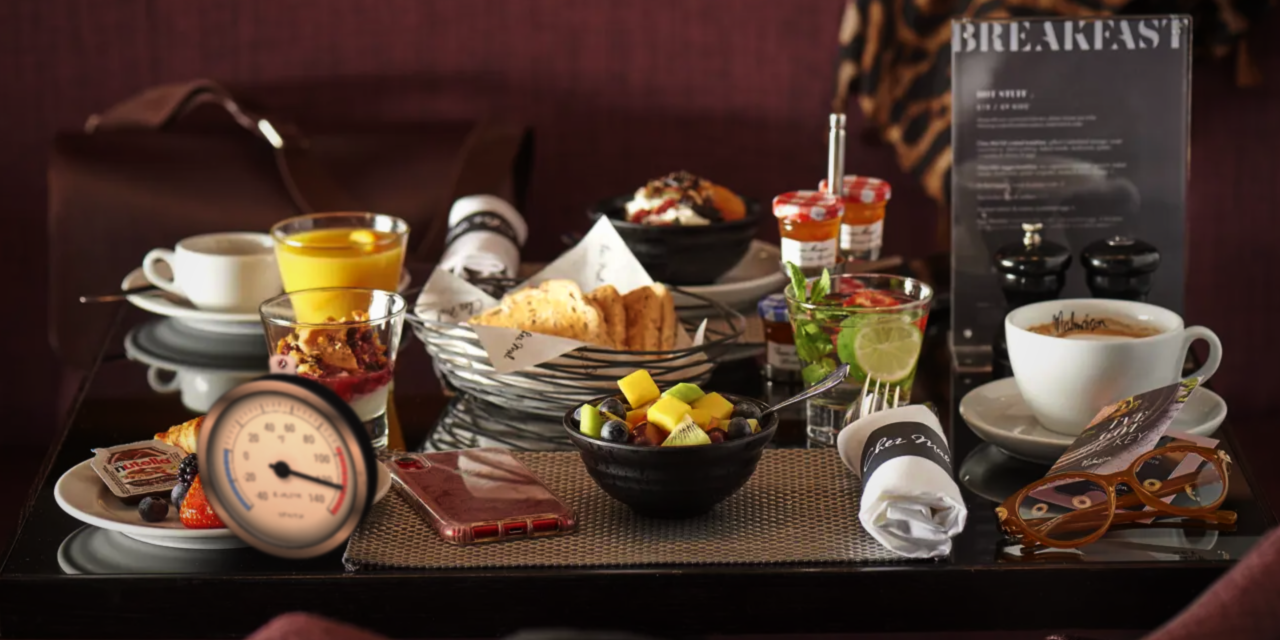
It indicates 120; °F
